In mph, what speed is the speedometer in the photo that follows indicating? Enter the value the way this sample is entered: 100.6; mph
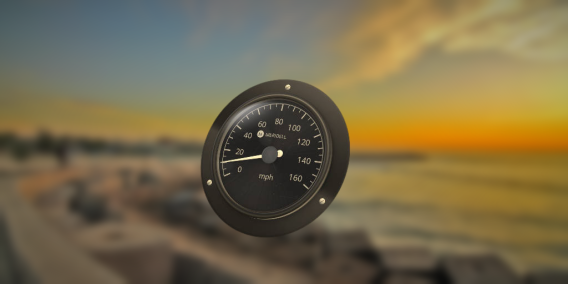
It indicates 10; mph
